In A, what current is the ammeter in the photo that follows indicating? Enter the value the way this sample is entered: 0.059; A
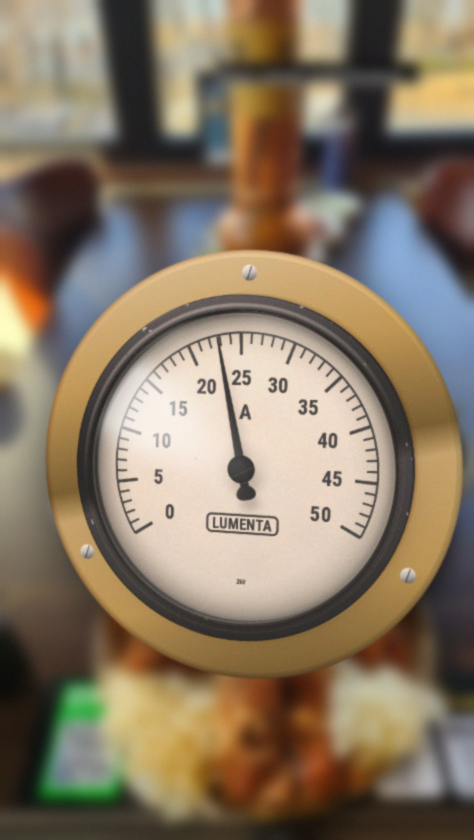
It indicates 23; A
